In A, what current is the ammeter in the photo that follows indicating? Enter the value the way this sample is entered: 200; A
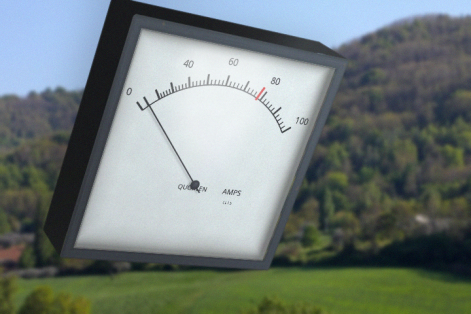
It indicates 10; A
